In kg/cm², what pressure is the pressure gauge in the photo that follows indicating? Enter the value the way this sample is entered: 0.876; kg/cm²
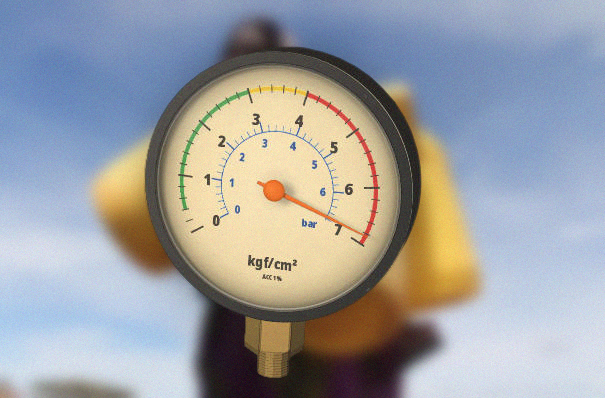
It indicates 6.8; kg/cm²
